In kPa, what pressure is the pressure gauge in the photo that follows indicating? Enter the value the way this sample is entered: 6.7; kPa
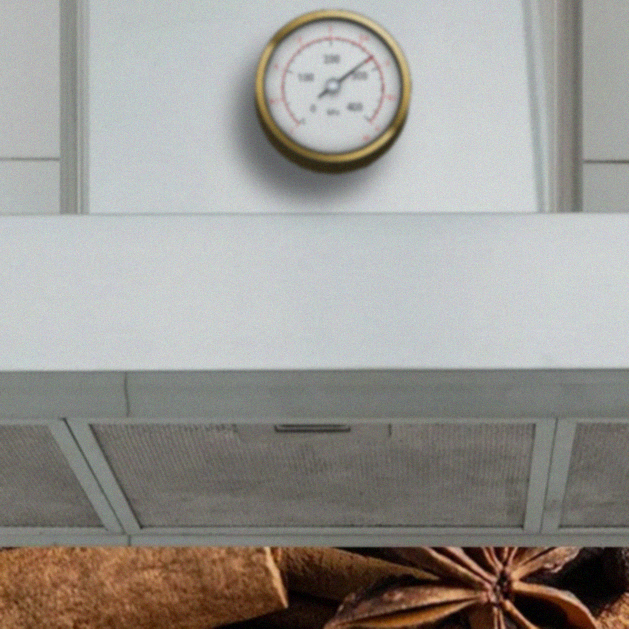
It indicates 280; kPa
